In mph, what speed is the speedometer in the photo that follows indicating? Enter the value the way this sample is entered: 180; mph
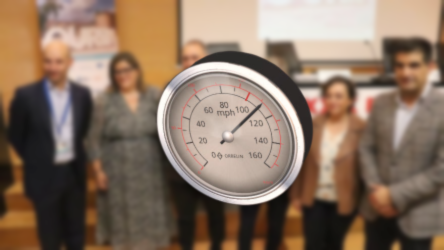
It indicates 110; mph
